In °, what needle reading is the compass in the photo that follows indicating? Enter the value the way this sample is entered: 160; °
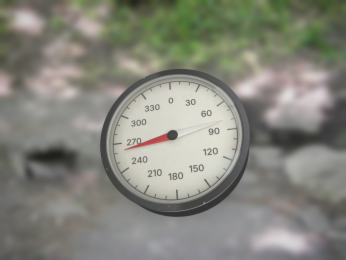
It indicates 260; °
